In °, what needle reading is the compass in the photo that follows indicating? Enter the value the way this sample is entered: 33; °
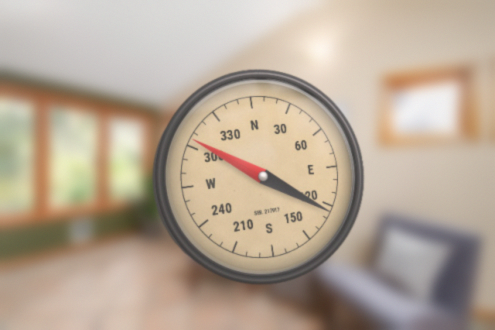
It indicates 305; °
